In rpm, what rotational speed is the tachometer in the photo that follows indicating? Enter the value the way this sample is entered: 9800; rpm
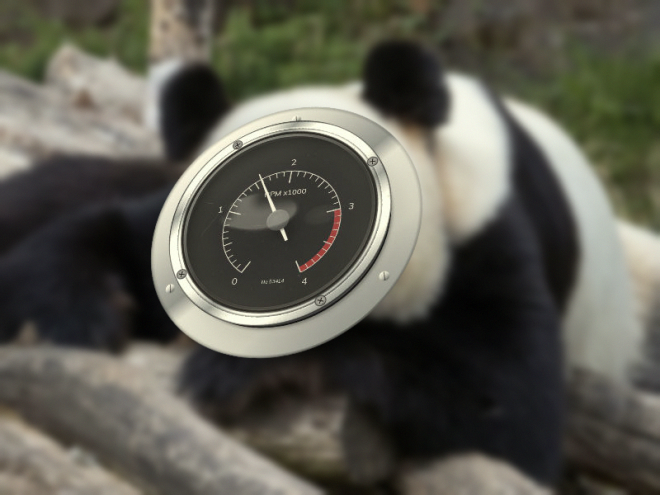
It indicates 1600; rpm
